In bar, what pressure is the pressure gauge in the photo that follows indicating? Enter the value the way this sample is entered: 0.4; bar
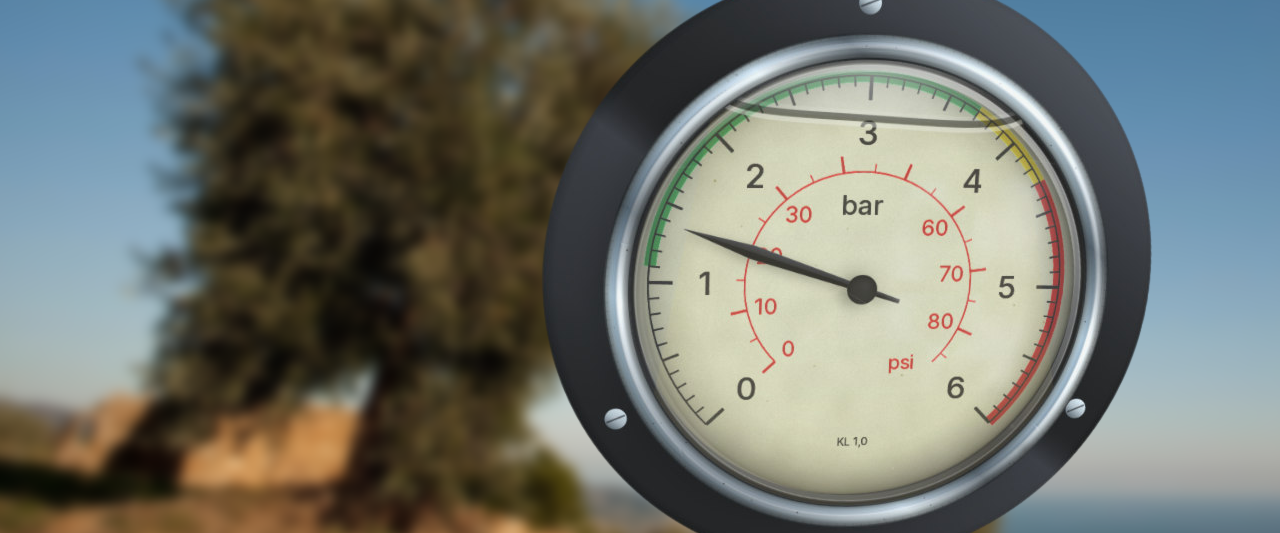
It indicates 1.4; bar
